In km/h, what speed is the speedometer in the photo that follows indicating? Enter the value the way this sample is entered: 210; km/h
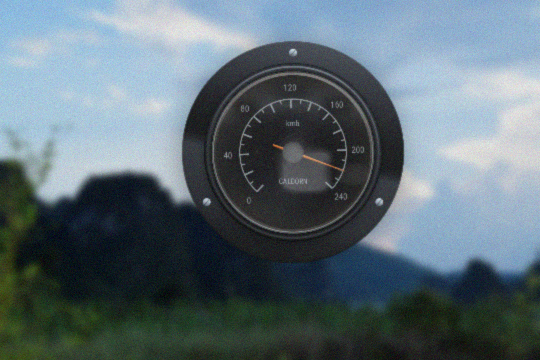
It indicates 220; km/h
